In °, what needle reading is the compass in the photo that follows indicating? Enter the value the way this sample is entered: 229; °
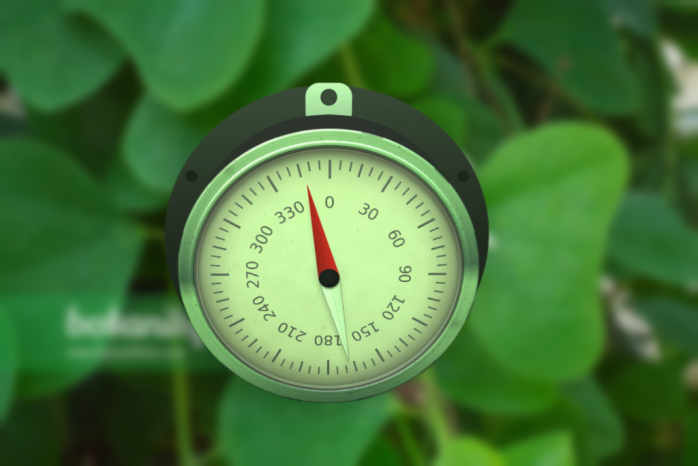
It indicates 347.5; °
